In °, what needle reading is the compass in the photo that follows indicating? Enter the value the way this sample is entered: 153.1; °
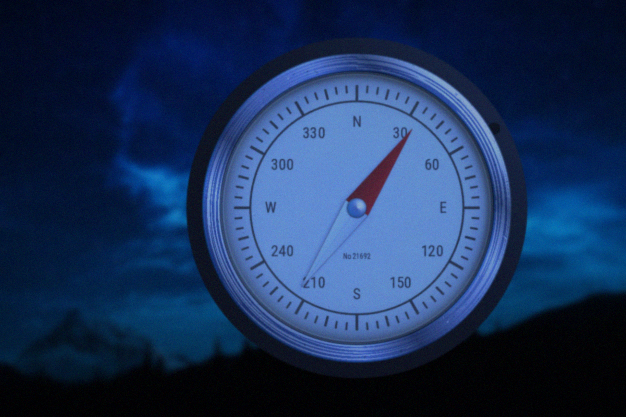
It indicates 35; °
